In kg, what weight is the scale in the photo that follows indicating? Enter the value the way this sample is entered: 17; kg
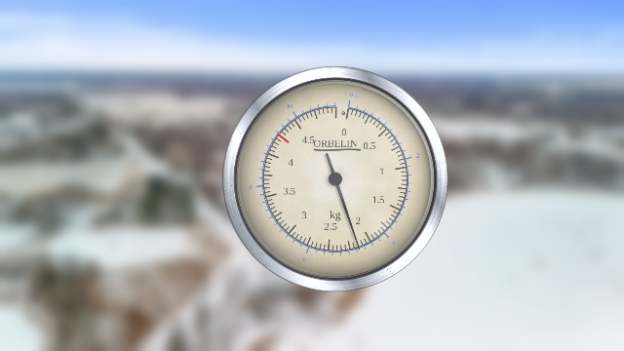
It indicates 2.15; kg
